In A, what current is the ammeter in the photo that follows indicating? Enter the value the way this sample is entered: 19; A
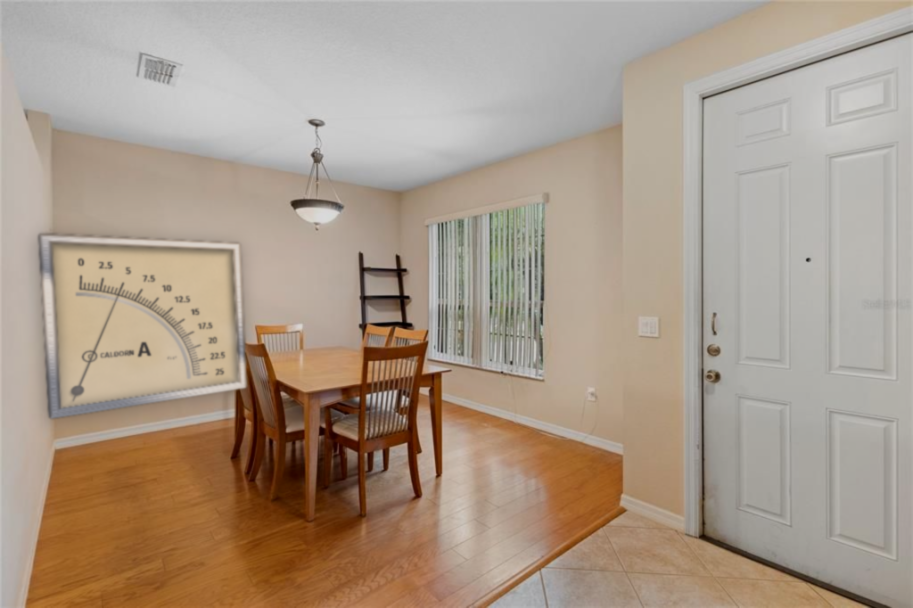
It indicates 5; A
